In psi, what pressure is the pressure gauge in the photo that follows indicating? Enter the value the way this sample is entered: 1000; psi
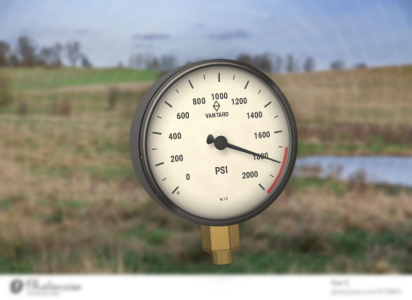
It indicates 1800; psi
